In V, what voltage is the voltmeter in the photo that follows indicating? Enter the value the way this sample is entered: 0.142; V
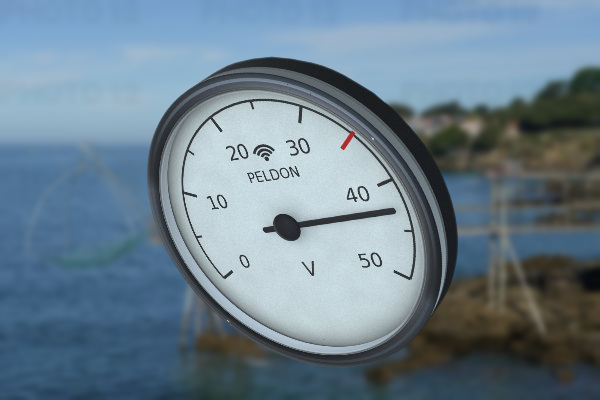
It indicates 42.5; V
